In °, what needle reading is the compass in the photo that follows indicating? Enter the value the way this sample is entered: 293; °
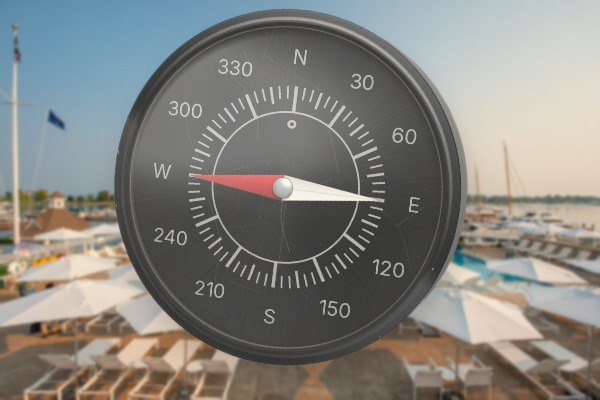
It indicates 270; °
